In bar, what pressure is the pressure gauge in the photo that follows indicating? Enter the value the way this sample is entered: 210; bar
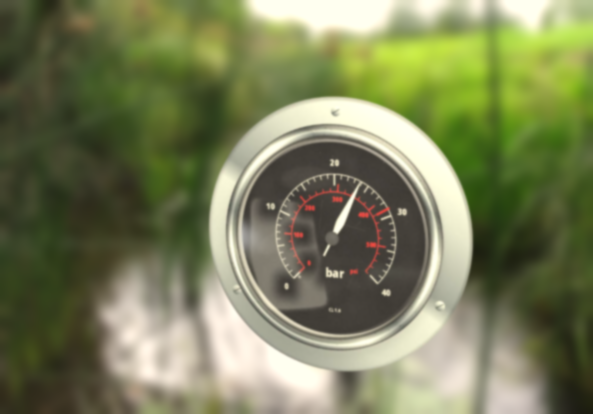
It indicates 24; bar
